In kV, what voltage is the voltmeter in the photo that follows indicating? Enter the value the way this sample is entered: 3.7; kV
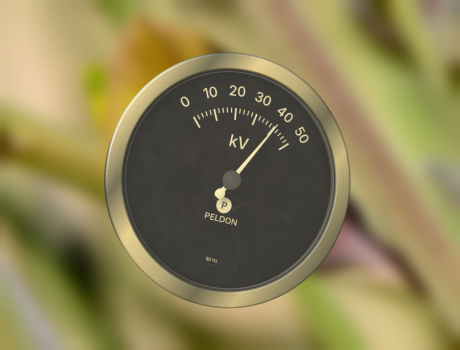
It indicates 40; kV
